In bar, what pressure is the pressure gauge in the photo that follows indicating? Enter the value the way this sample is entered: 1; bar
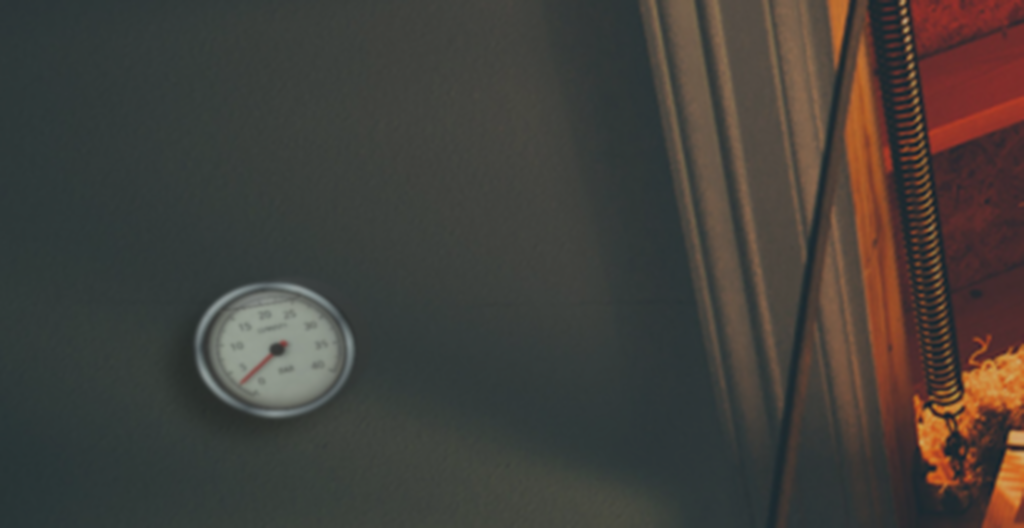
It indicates 2.5; bar
